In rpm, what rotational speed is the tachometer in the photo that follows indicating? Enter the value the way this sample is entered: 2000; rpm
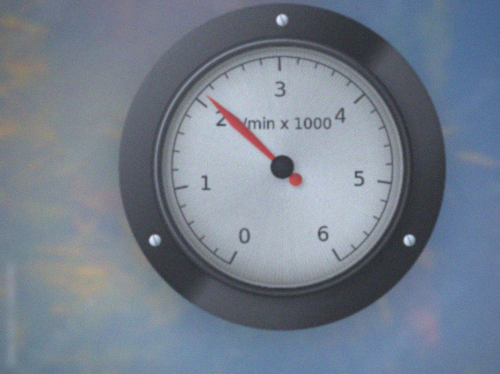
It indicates 2100; rpm
